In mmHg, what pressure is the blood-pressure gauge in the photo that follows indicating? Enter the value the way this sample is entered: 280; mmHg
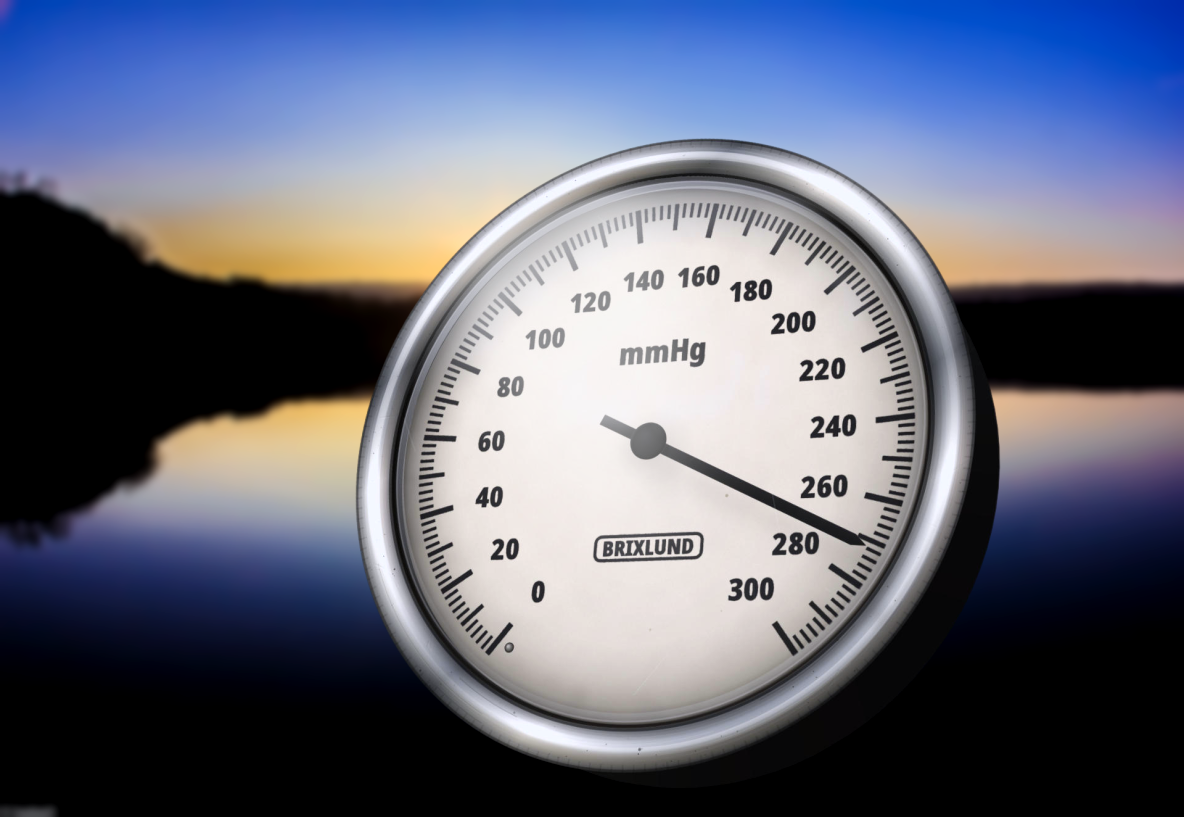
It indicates 272; mmHg
